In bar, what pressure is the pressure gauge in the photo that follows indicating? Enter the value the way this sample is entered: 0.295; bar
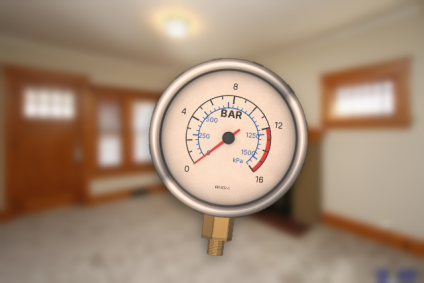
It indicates 0; bar
